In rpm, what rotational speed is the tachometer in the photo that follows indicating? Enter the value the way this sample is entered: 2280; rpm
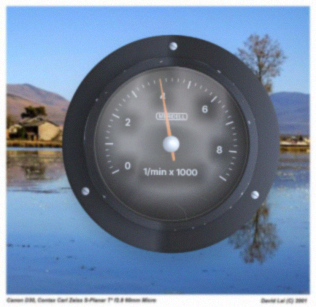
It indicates 4000; rpm
